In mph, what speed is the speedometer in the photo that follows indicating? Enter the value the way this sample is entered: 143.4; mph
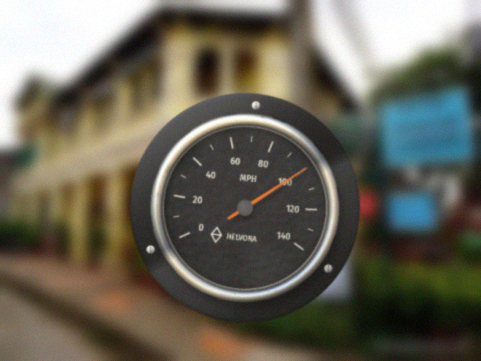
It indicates 100; mph
